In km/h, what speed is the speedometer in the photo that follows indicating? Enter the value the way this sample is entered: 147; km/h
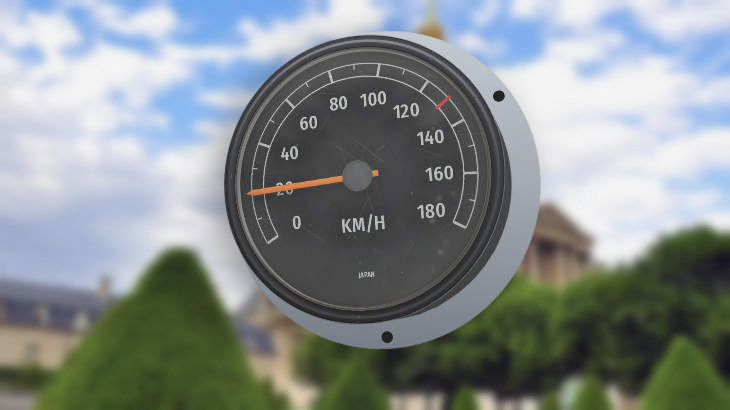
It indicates 20; km/h
